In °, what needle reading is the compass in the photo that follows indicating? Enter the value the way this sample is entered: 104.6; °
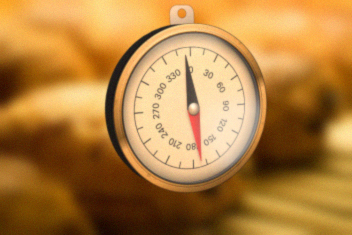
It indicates 172.5; °
